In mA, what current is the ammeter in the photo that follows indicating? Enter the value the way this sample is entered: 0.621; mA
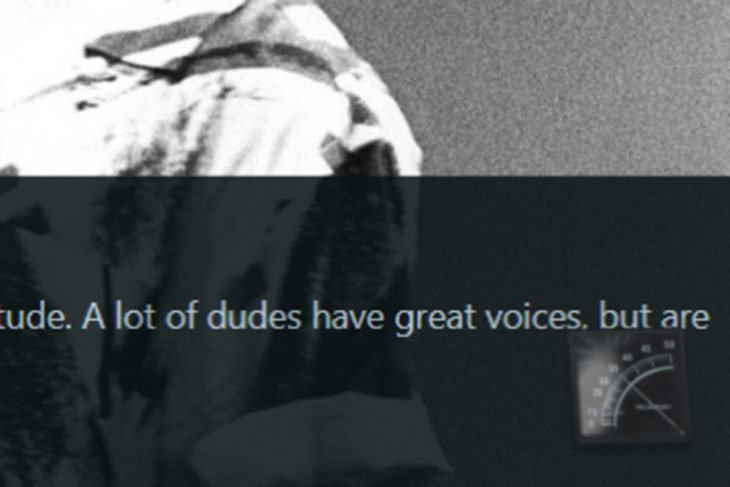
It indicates 35; mA
